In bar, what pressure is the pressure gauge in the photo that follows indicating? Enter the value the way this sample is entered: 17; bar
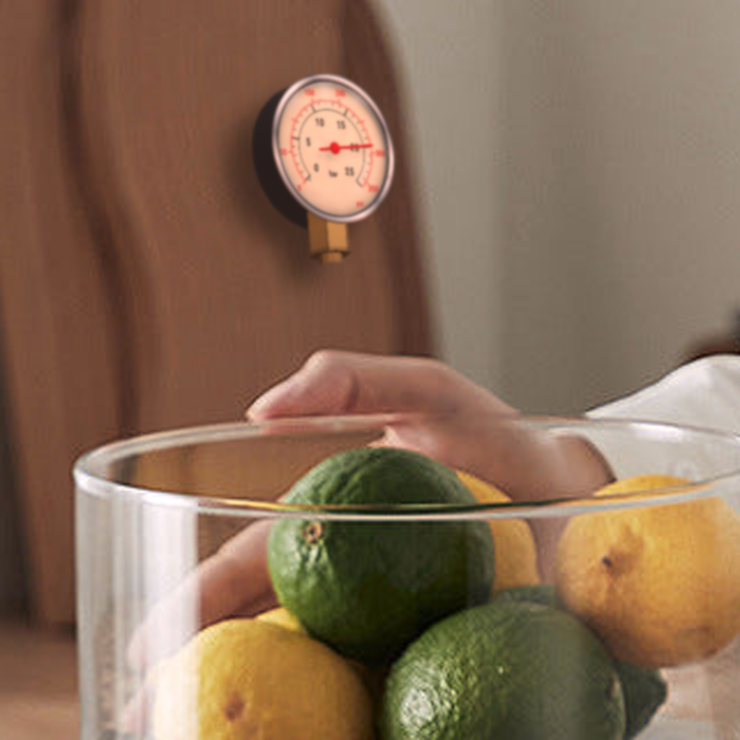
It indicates 20; bar
